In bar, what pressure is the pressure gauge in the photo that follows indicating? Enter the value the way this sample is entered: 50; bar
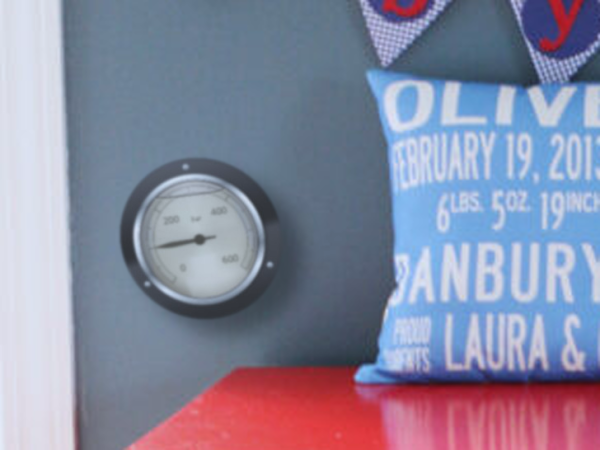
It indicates 100; bar
